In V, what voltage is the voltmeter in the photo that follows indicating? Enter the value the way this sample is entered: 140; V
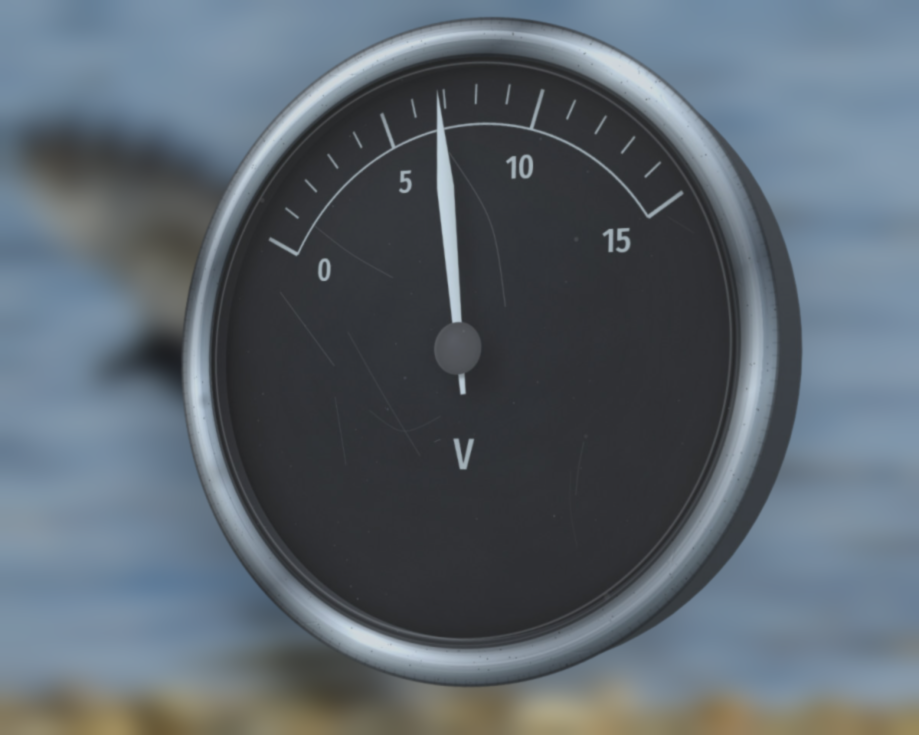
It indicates 7; V
